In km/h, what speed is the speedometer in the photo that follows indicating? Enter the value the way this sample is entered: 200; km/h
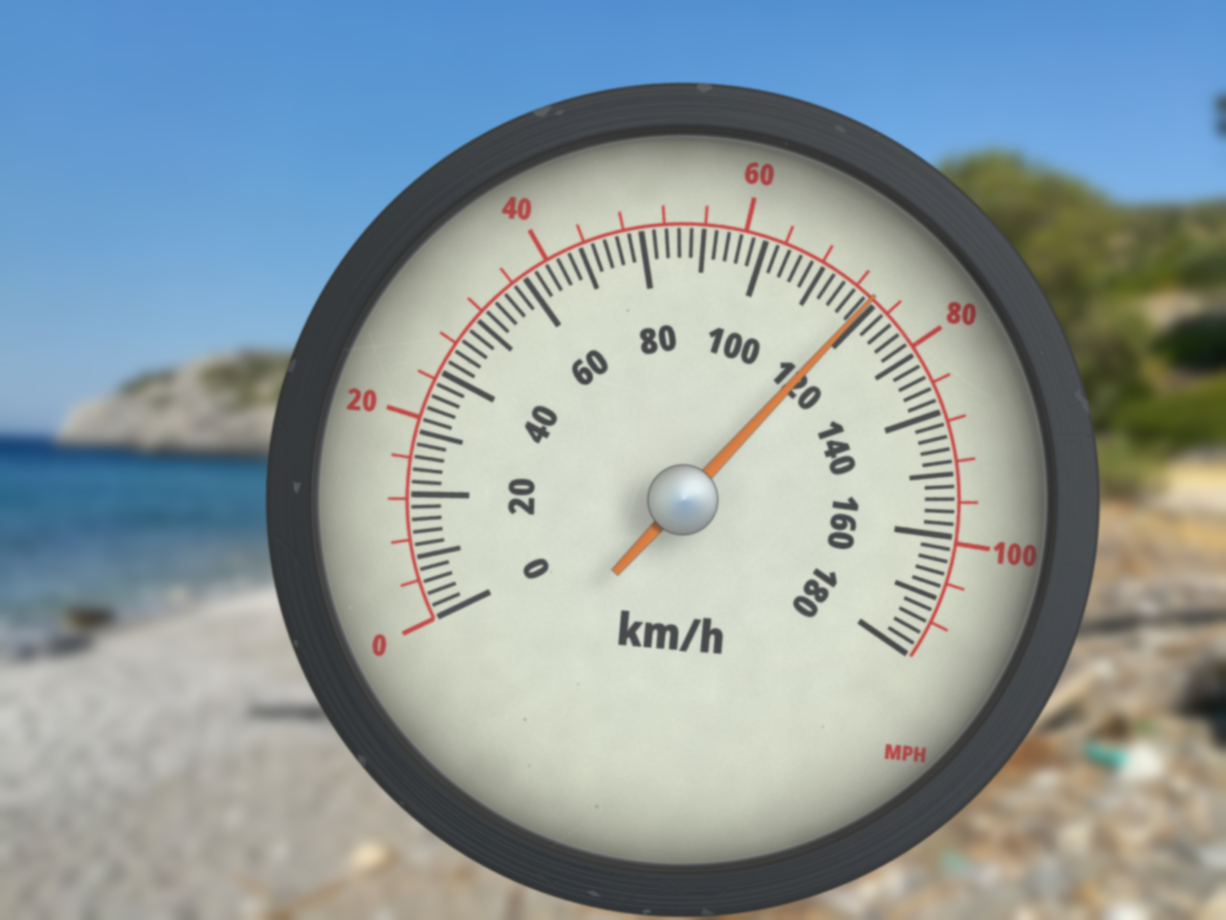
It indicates 119; km/h
